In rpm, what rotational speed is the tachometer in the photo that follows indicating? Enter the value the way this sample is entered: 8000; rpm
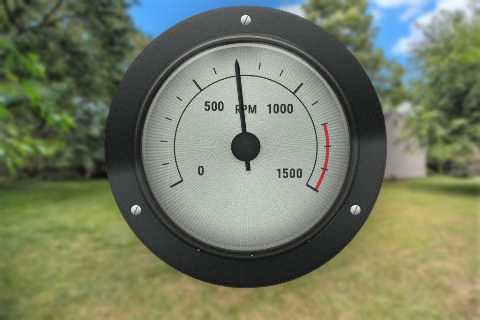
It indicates 700; rpm
